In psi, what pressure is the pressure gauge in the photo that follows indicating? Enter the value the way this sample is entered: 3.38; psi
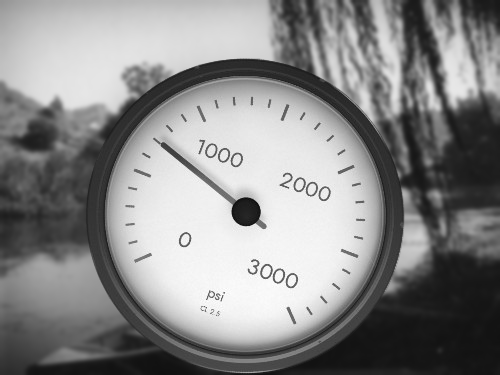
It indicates 700; psi
